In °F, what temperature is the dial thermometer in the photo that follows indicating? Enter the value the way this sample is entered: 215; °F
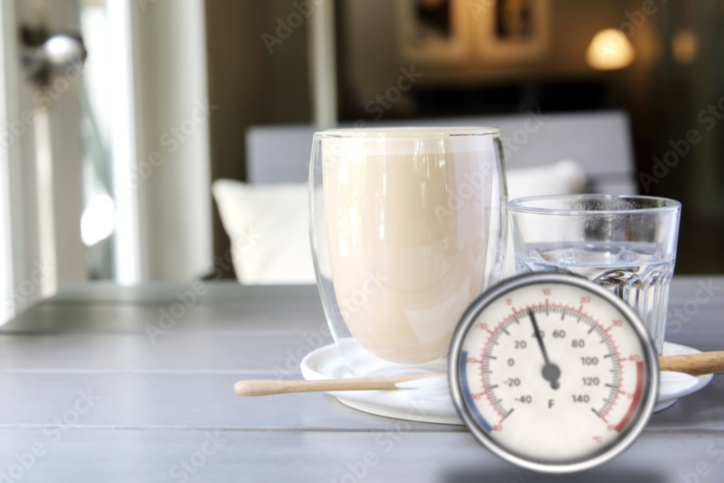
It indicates 40; °F
